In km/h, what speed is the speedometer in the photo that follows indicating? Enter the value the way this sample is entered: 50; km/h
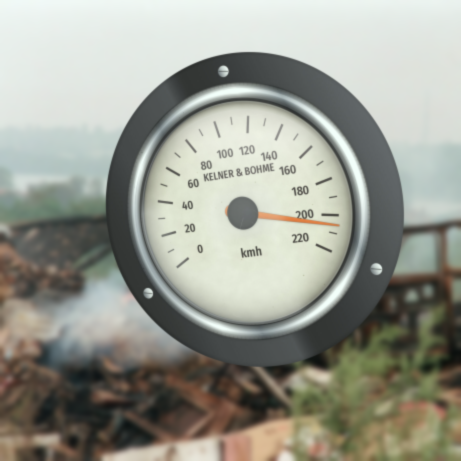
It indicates 205; km/h
